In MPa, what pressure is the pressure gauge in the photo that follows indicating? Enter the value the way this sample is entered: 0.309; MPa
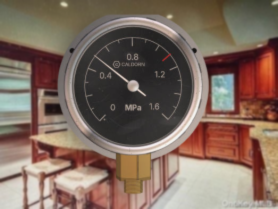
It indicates 0.5; MPa
